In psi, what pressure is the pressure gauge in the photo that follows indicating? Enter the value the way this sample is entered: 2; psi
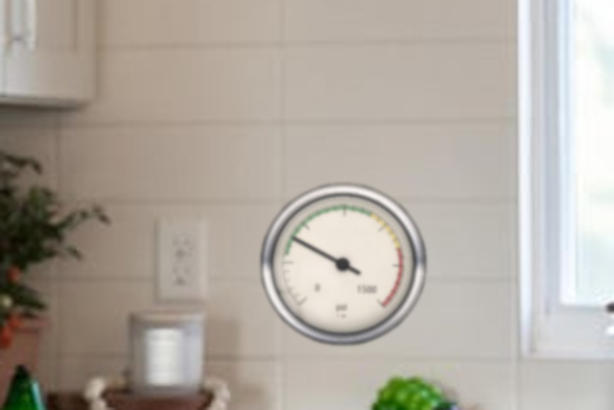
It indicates 400; psi
